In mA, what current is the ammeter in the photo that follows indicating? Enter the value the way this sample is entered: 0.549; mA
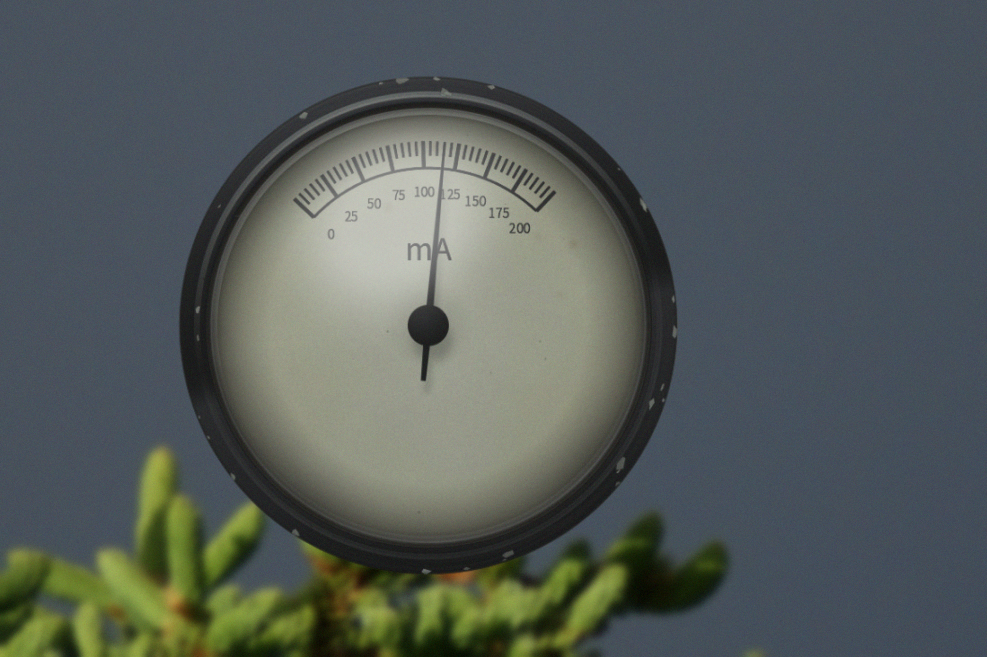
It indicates 115; mA
